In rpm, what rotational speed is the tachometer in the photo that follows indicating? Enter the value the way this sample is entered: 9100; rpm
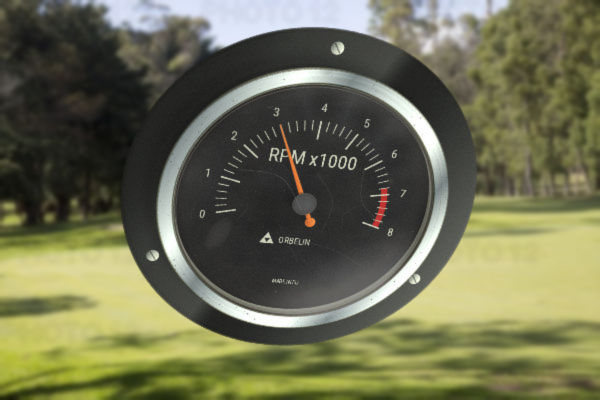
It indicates 3000; rpm
